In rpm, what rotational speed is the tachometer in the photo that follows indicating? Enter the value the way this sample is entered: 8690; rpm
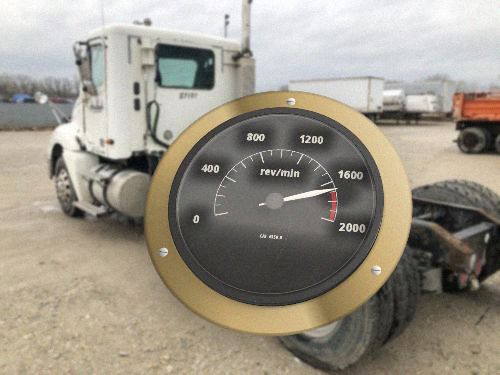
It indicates 1700; rpm
